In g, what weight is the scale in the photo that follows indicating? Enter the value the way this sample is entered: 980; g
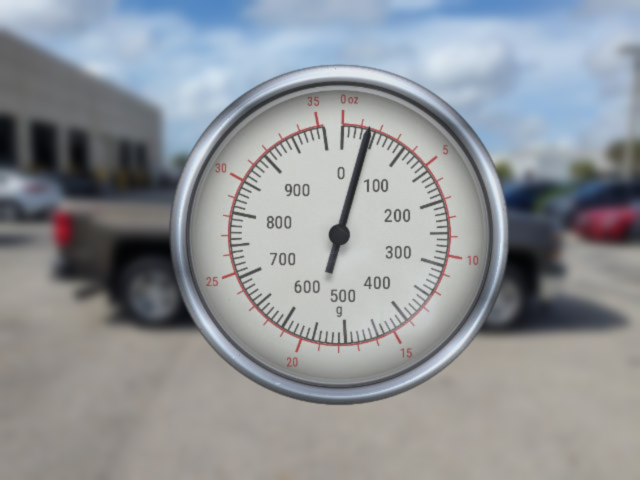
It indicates 40; g
